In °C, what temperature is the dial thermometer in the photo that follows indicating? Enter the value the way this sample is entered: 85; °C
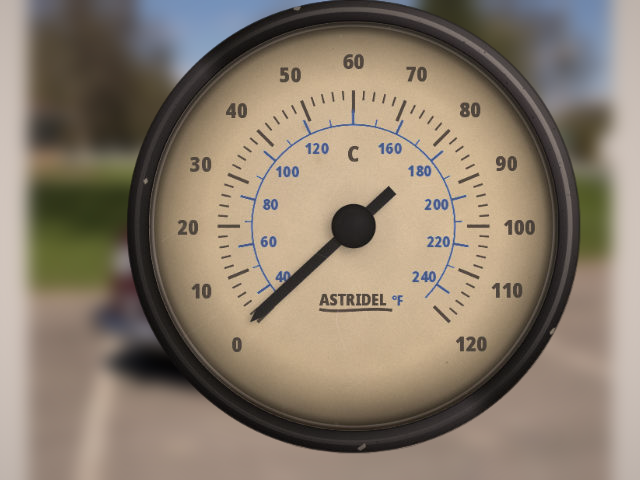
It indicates 1; °C
